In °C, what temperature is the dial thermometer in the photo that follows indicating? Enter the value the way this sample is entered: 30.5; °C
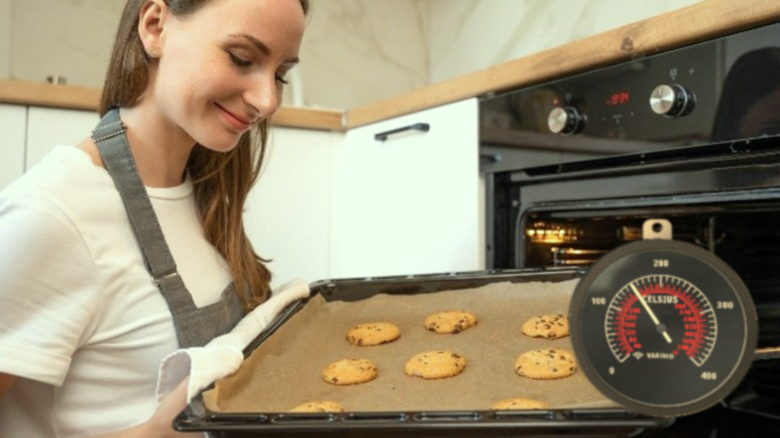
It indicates 150; °C
